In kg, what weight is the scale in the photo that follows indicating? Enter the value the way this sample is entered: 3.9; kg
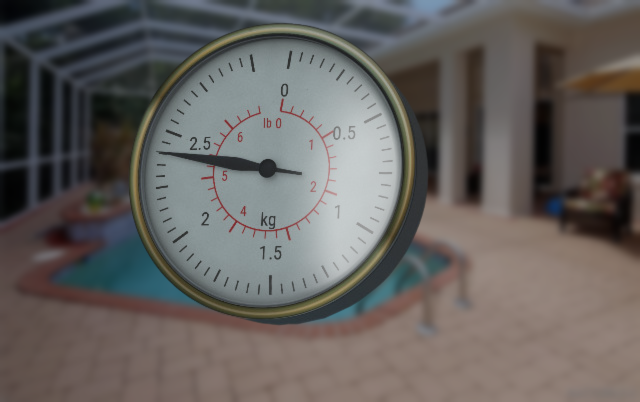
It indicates 2.4; kg
